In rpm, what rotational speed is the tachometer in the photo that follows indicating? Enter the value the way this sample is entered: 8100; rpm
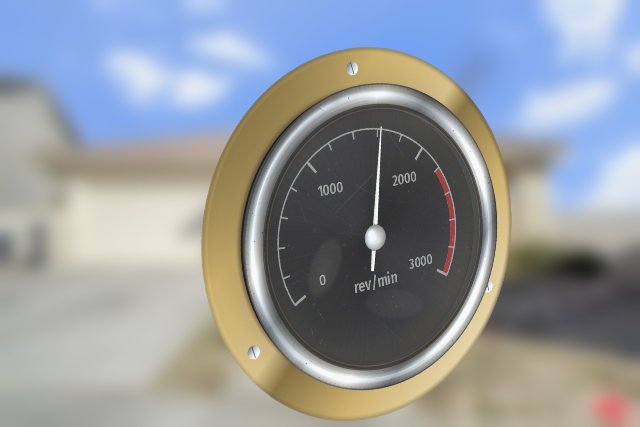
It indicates 1600; rpm
